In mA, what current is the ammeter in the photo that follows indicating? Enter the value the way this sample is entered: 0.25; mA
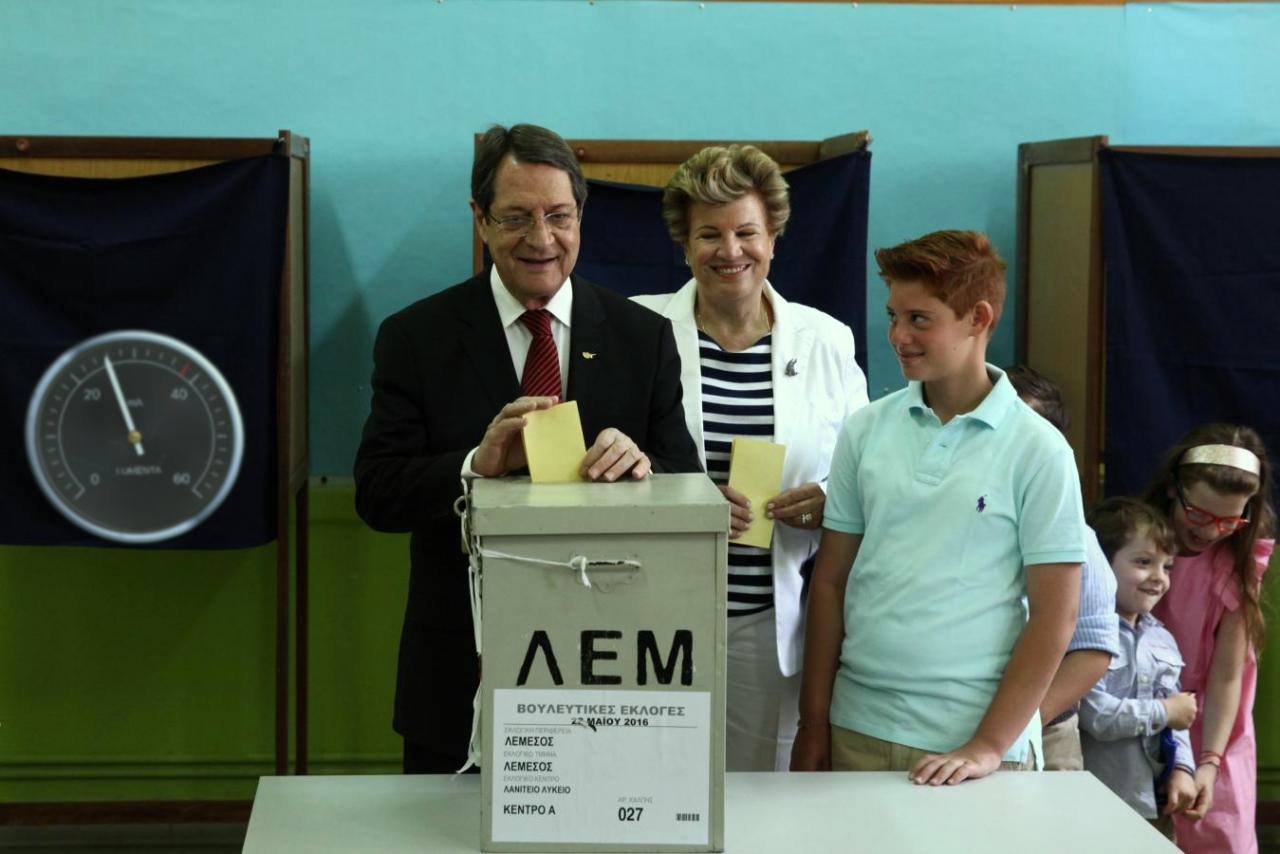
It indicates 26; mA
